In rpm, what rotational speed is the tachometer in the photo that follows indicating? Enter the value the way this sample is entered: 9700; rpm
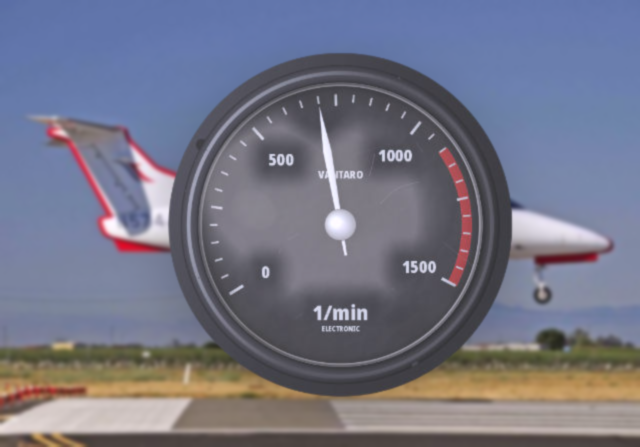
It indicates 700; rpm
